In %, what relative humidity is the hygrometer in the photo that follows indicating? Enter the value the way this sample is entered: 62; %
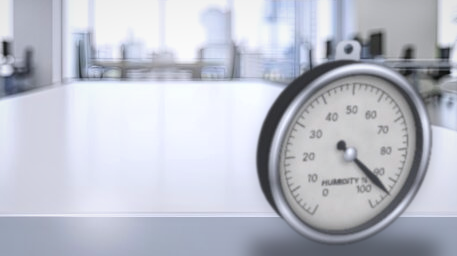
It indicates 94; %
